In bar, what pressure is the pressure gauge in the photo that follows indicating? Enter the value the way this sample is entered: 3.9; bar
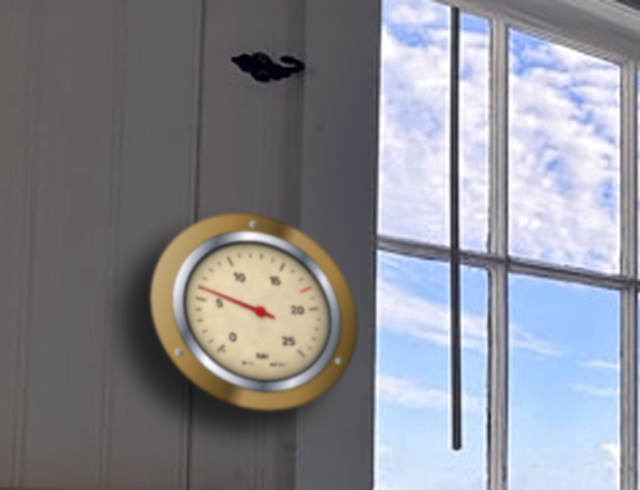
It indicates 6; bar
